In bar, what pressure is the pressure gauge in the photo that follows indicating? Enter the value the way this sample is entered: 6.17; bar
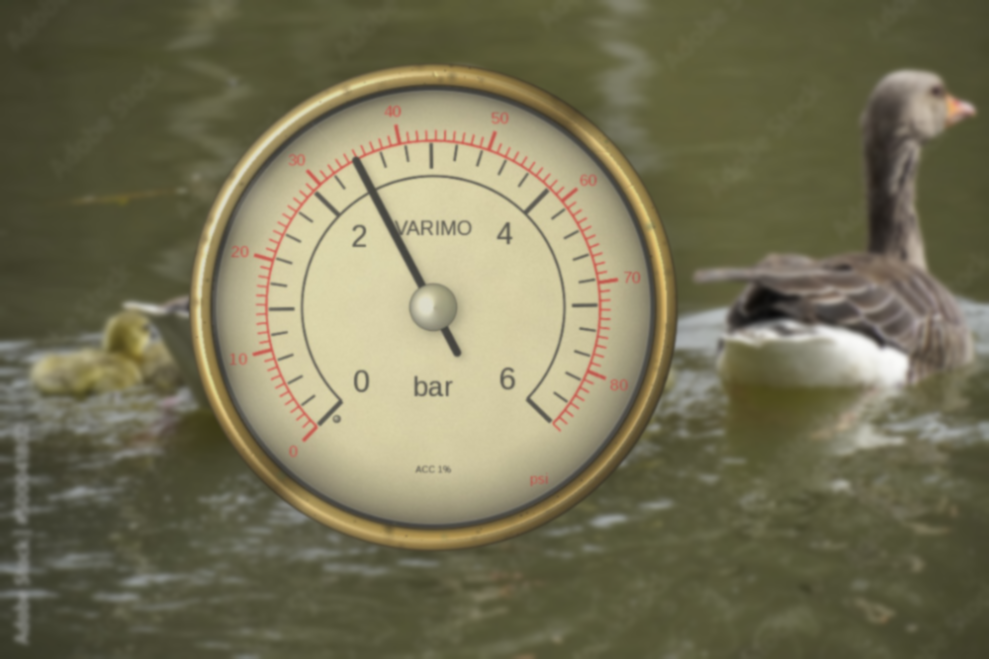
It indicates 2.4; bar
